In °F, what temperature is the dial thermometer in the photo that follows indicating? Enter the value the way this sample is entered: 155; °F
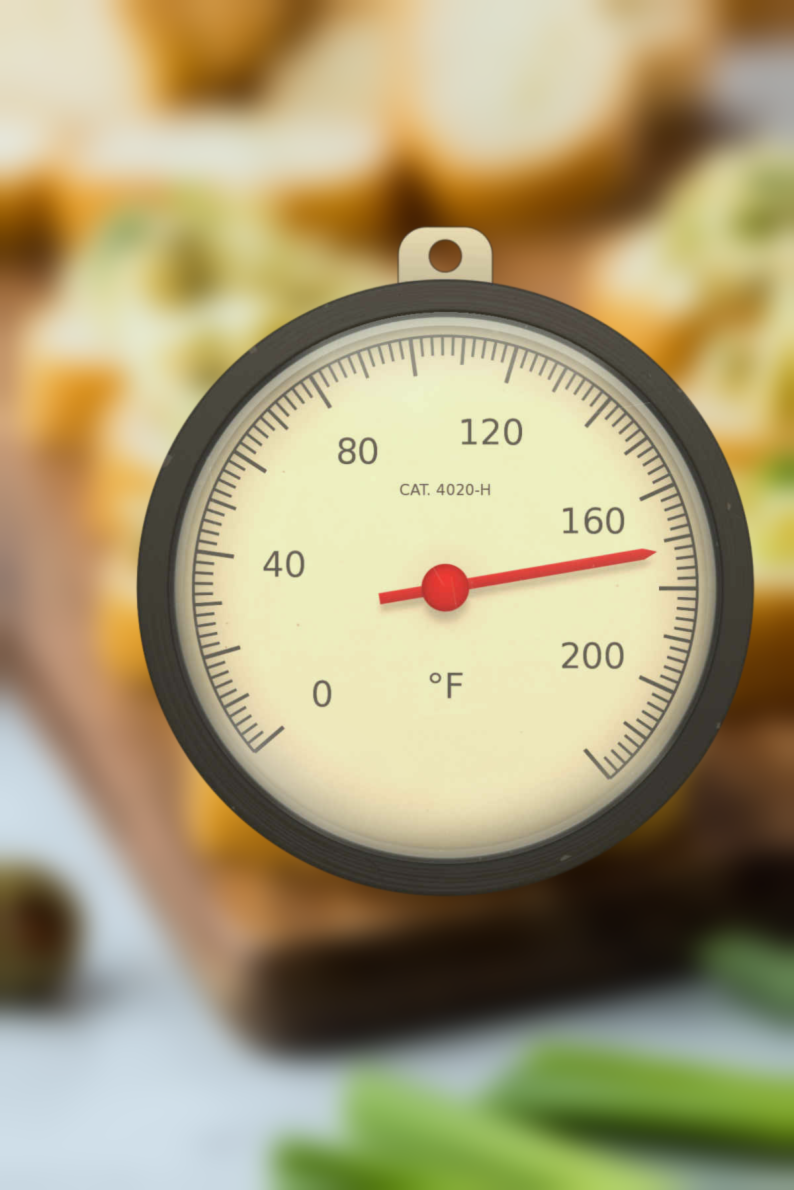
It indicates 172; °F
